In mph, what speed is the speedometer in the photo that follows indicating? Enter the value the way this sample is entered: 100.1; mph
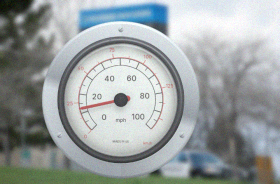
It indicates 12.5; mph
